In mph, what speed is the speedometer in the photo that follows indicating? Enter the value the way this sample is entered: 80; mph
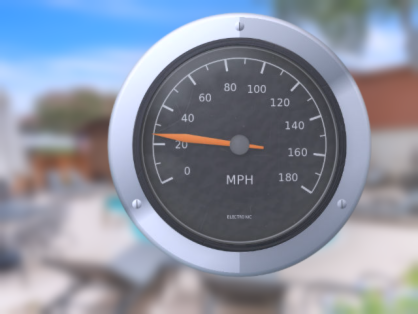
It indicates 25; mph
